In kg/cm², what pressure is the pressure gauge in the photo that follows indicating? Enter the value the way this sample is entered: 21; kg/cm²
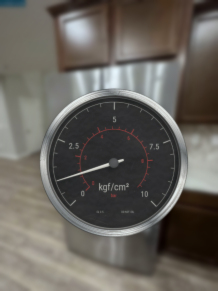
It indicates 1; kg/cm²
